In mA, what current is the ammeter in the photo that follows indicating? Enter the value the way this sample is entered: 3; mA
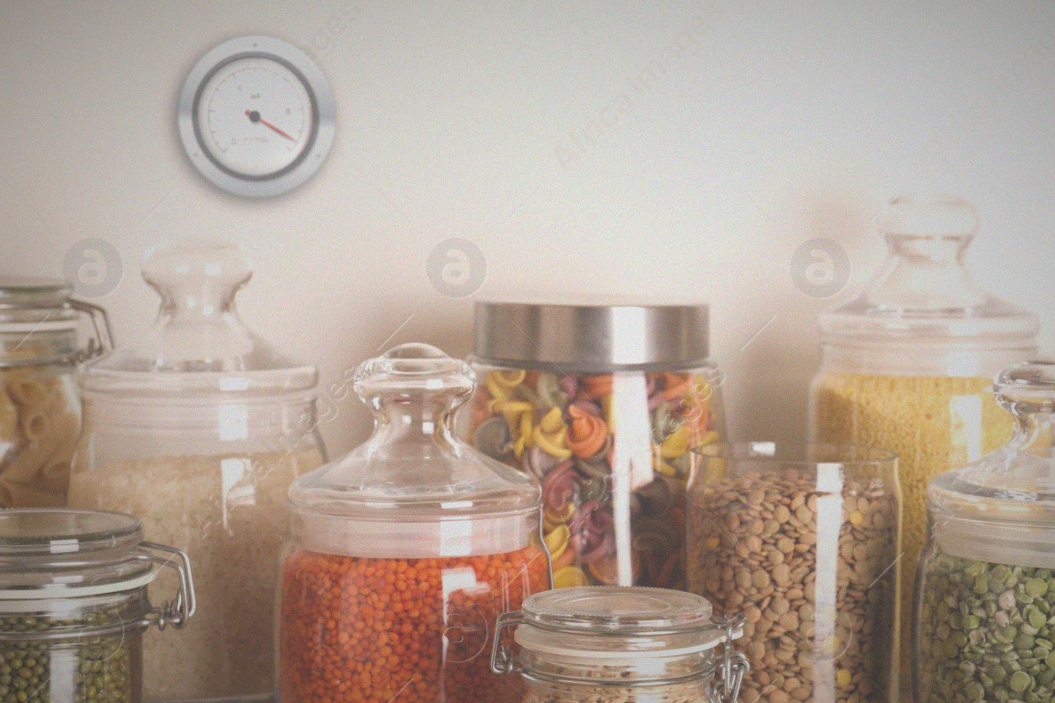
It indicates 9.5; mA
